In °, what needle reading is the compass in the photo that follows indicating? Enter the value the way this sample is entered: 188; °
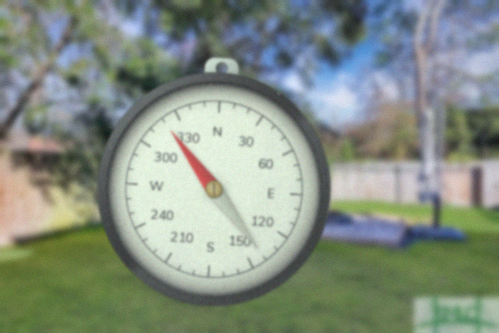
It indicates 320; °
